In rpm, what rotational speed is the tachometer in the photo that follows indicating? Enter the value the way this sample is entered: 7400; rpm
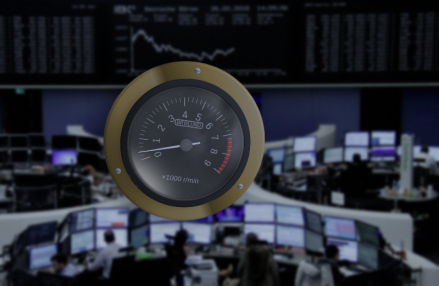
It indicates 400; rpm
